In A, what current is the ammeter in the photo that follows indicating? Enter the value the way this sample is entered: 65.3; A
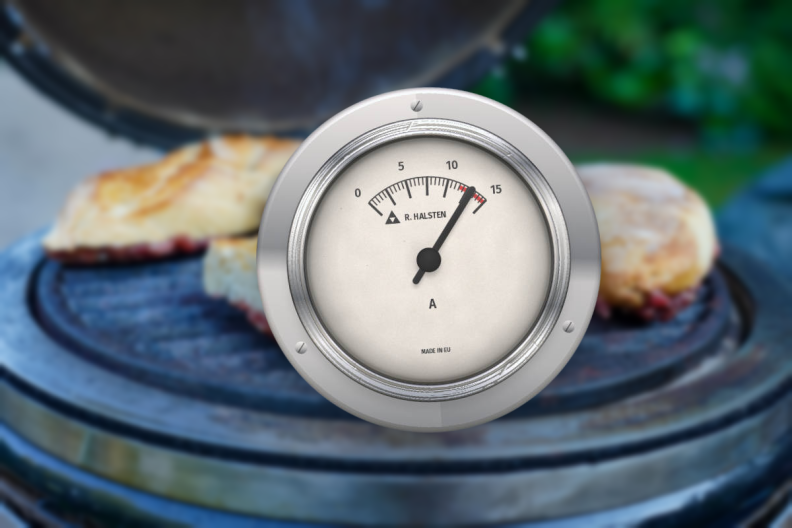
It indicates 13; A
